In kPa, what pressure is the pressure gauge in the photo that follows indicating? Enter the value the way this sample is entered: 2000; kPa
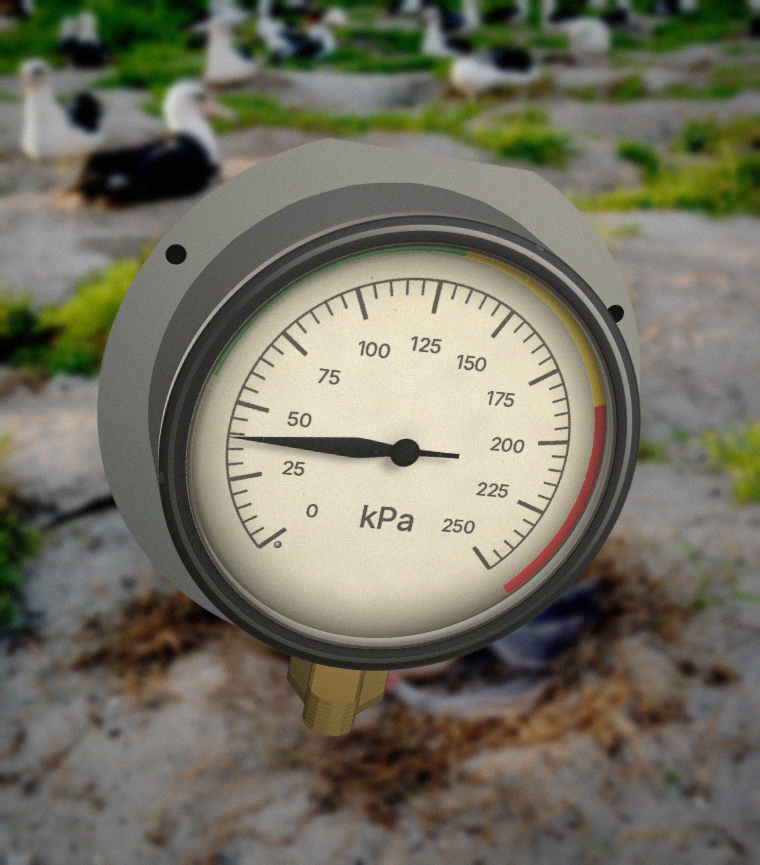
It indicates 40; kPa
